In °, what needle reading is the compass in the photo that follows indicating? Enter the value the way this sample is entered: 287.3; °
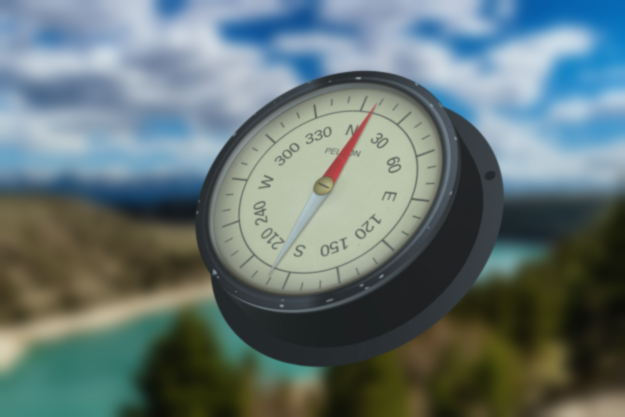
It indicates 10; °
